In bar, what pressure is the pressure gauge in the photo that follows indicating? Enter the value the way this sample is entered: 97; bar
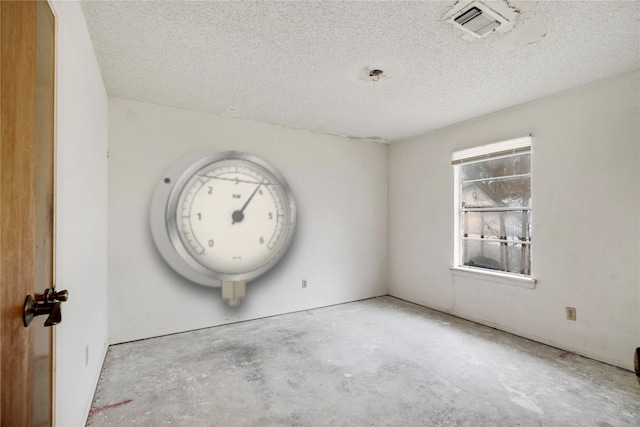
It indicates 3.8; bar
